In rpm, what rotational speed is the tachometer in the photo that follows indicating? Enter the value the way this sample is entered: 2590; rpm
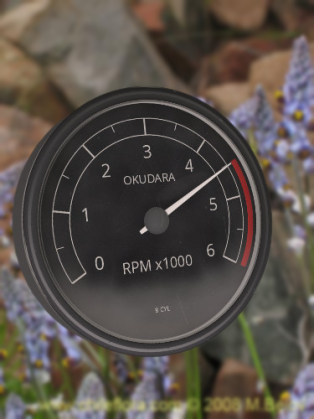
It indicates 4500; rpm
